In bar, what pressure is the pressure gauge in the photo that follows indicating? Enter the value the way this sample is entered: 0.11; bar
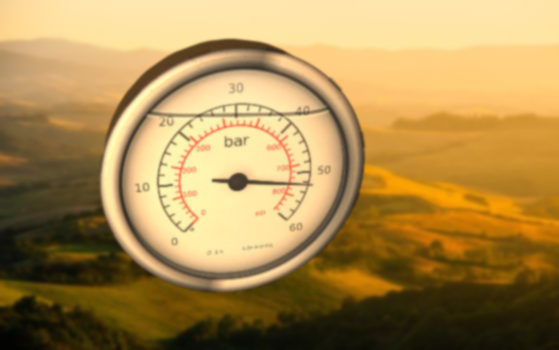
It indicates 52; bar
